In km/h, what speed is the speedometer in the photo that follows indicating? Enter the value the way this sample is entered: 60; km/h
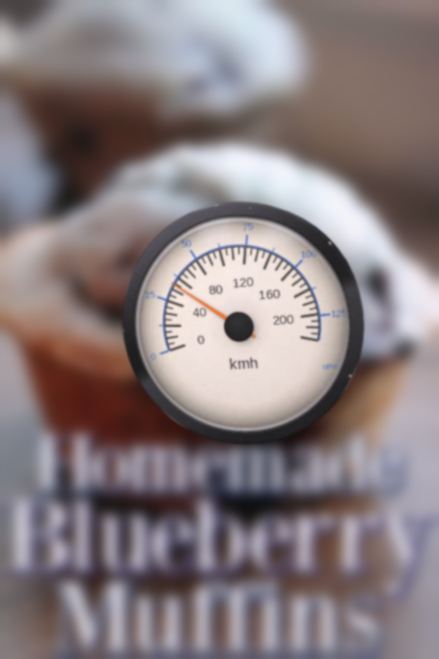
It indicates 55; km/h
